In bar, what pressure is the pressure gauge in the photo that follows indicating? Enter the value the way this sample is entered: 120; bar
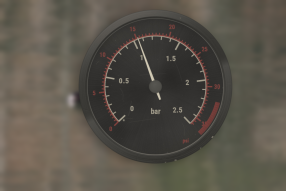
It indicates 1.05; bar
